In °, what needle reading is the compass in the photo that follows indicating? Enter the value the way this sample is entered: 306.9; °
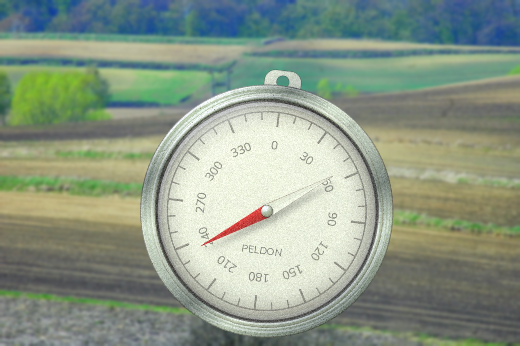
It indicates 235; °
